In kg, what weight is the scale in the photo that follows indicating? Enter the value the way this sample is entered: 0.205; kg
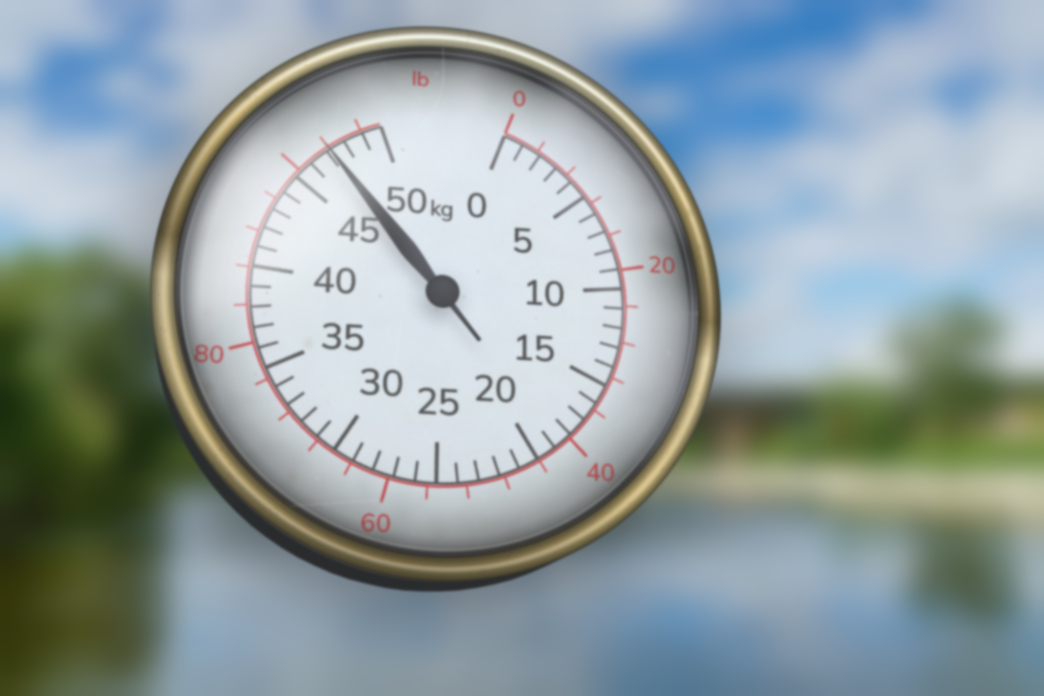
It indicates 47; kg
